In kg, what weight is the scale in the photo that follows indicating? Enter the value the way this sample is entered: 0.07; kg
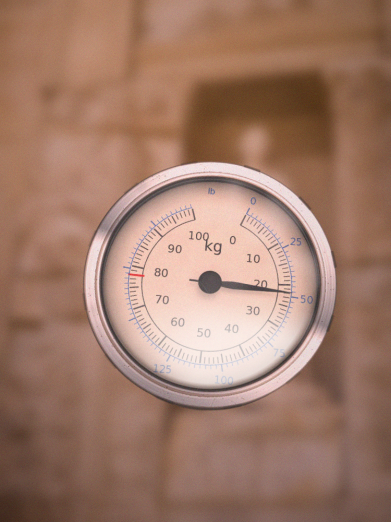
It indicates 22; kg
